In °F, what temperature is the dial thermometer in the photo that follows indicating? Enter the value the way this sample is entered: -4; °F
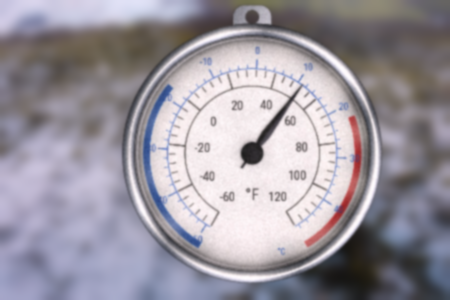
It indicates 52; °F
